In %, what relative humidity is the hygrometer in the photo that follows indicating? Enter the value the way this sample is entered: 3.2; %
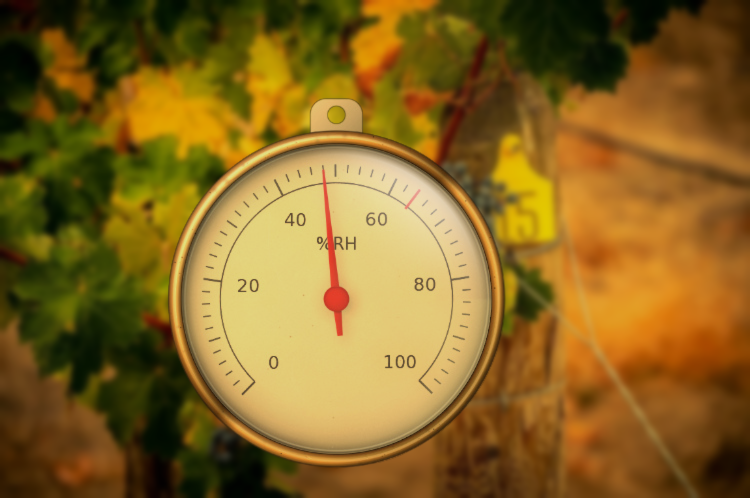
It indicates 48; %
